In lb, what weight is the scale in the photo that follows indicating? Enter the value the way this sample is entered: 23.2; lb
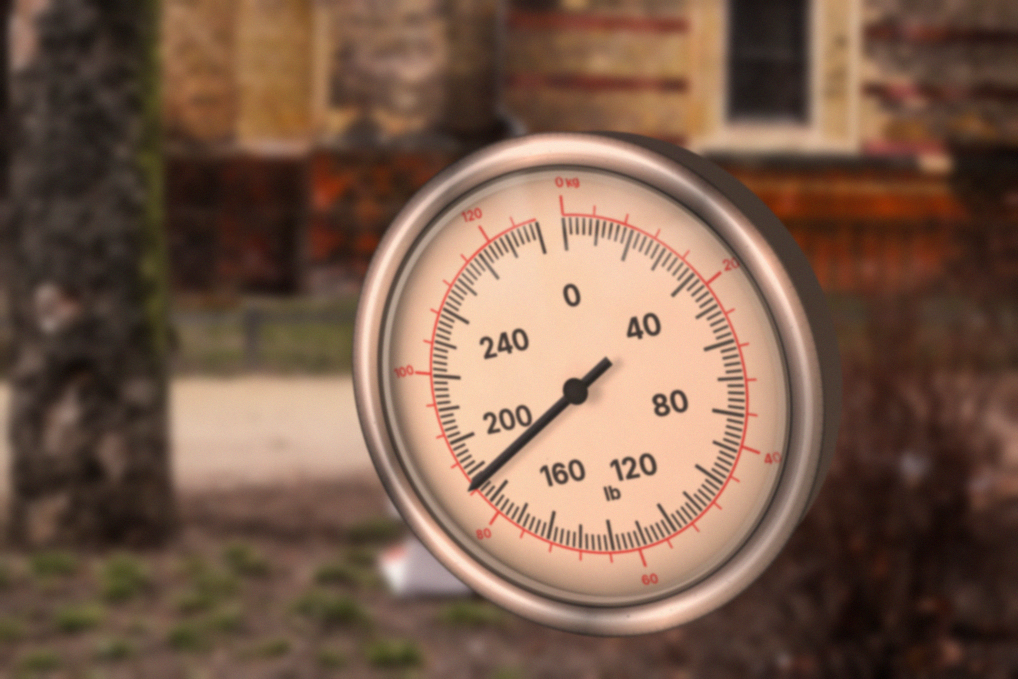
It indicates 186; lb
